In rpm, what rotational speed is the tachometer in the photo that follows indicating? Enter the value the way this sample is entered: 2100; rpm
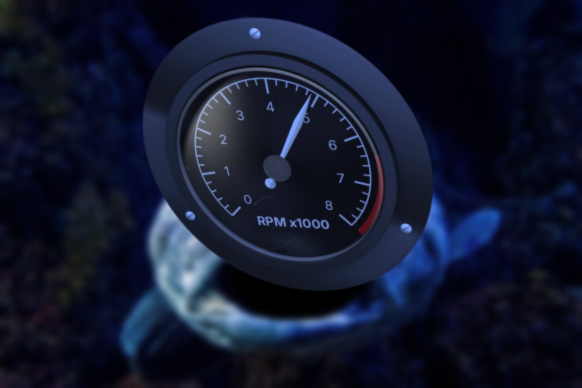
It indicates 4900; rpm
